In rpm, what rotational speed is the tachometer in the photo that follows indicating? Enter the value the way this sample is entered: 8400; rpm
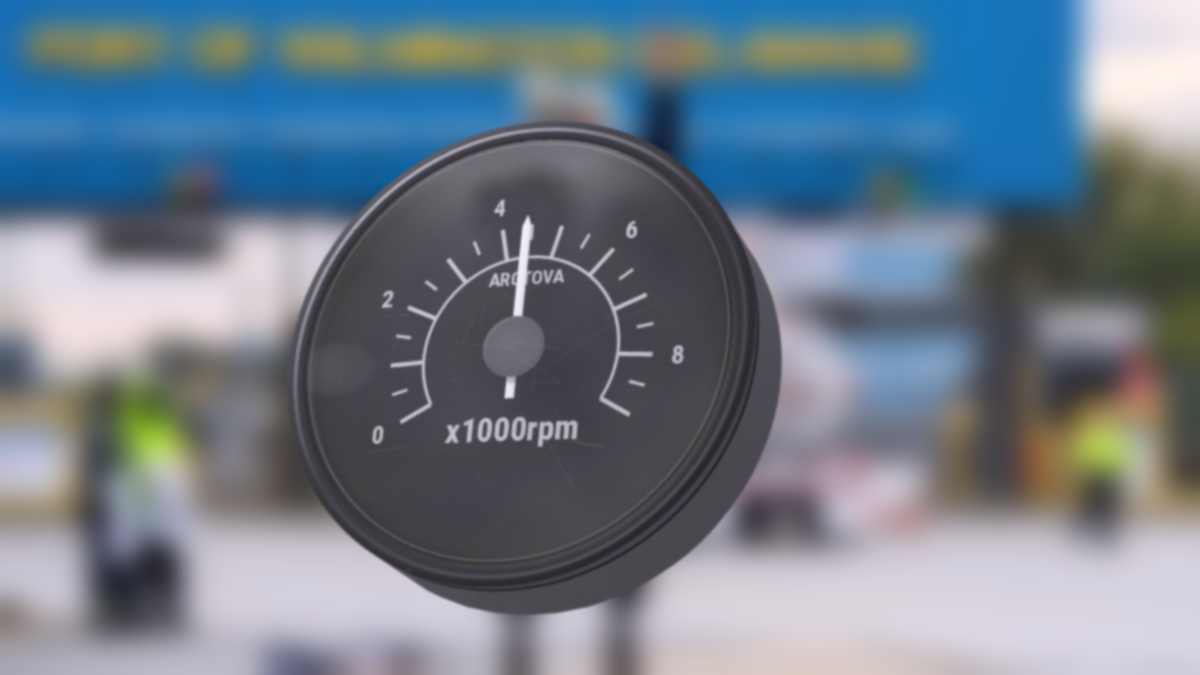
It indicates 4500; rpm
